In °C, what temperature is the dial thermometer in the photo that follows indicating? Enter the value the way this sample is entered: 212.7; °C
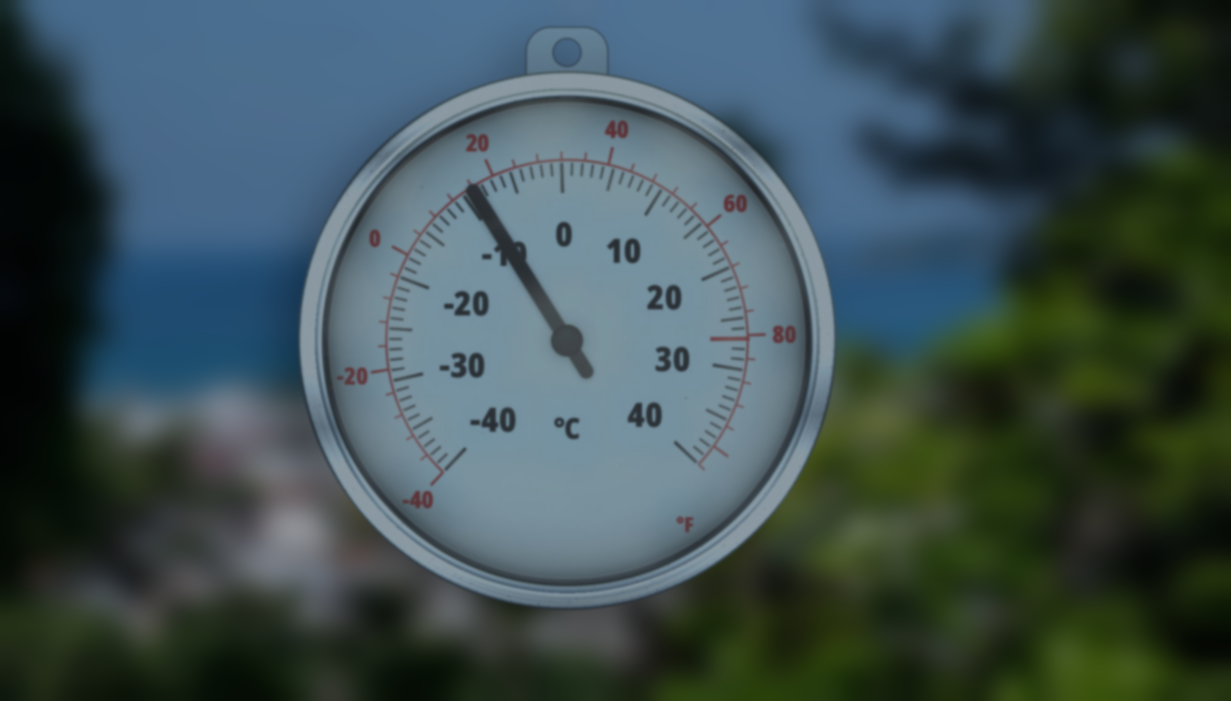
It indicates -9; °C
